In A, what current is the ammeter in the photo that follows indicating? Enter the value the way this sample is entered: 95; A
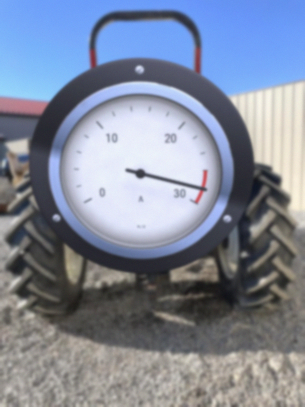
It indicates 28; A
